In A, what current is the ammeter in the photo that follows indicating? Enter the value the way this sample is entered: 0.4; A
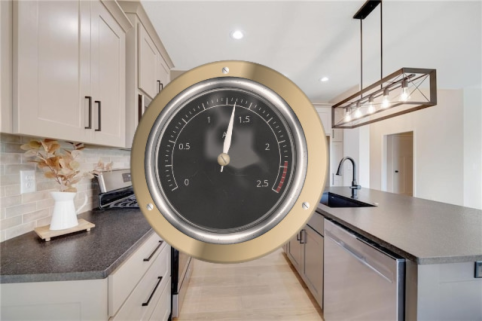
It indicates 1.35; A
